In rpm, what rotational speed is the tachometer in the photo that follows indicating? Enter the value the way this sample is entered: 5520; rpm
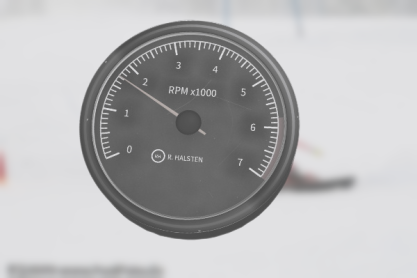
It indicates 1700; rpm
